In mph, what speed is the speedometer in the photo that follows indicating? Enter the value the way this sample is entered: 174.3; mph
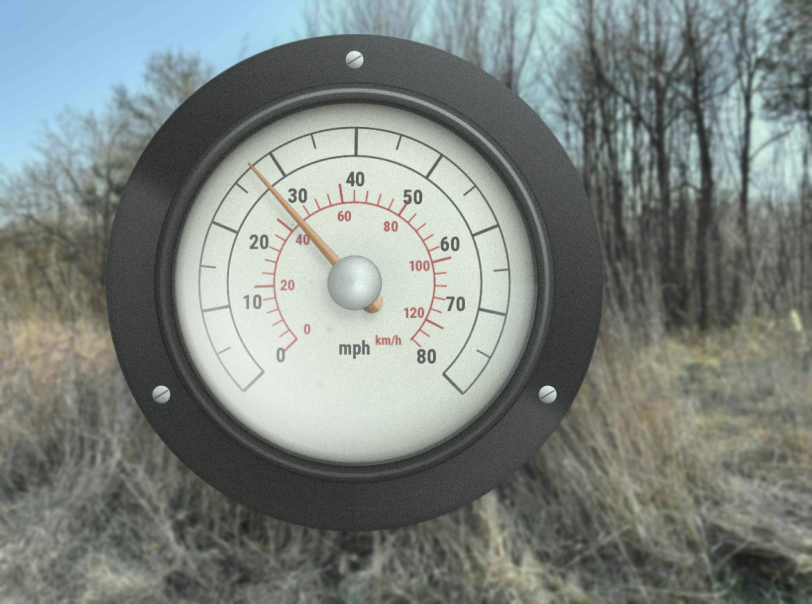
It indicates 27.5; mph
